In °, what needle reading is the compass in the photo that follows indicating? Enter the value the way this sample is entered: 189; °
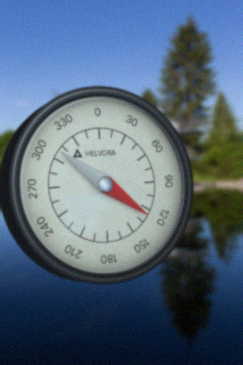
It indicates 127.5; °
